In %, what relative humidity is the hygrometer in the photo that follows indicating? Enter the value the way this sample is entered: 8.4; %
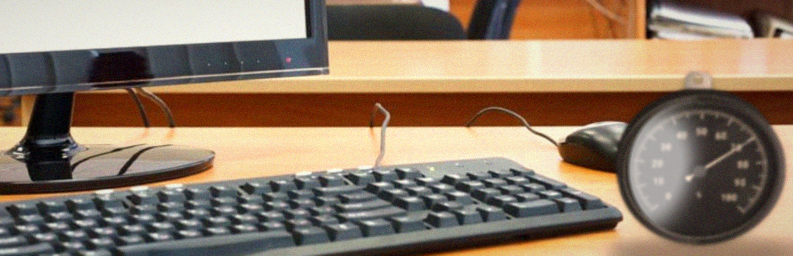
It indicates 70; %
